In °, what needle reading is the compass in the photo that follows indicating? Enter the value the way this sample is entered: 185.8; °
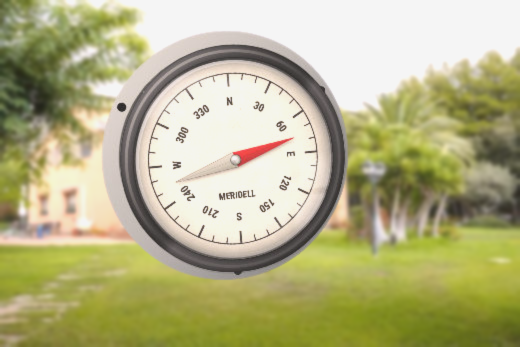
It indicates 75; °
